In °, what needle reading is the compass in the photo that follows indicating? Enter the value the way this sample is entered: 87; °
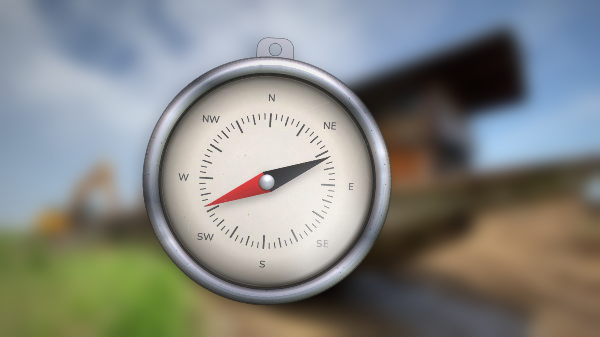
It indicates 245; °
